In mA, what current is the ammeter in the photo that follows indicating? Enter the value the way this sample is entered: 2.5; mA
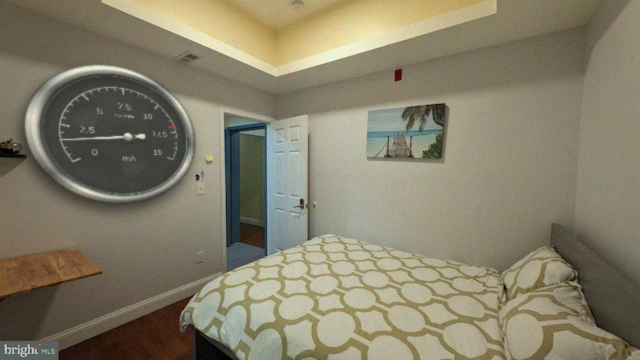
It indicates 1.5; mA
